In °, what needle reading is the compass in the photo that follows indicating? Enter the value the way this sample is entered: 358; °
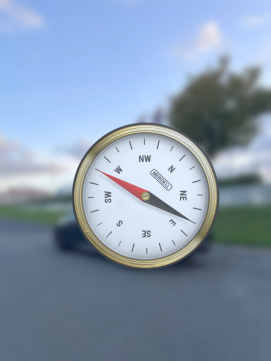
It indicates 255; °
